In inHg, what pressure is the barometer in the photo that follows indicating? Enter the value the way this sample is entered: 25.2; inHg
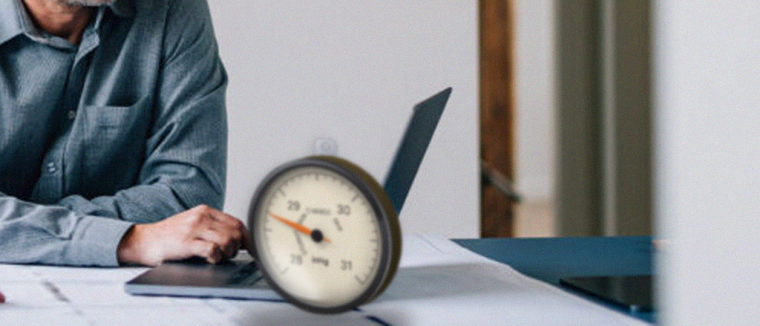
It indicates 28.7; inHg
